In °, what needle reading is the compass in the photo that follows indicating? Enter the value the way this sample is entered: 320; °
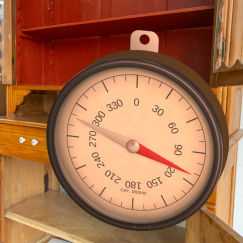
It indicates 110; °
